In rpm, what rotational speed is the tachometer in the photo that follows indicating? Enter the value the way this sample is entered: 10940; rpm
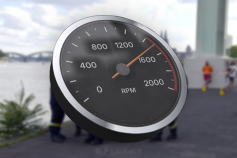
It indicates 1500; rpm
